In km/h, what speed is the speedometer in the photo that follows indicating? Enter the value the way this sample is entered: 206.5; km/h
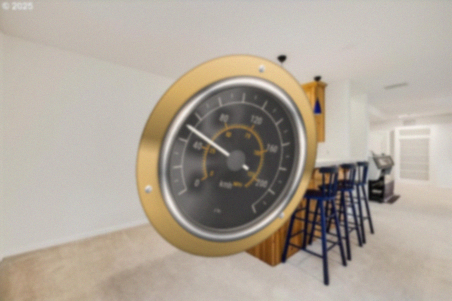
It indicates 50; km/h
